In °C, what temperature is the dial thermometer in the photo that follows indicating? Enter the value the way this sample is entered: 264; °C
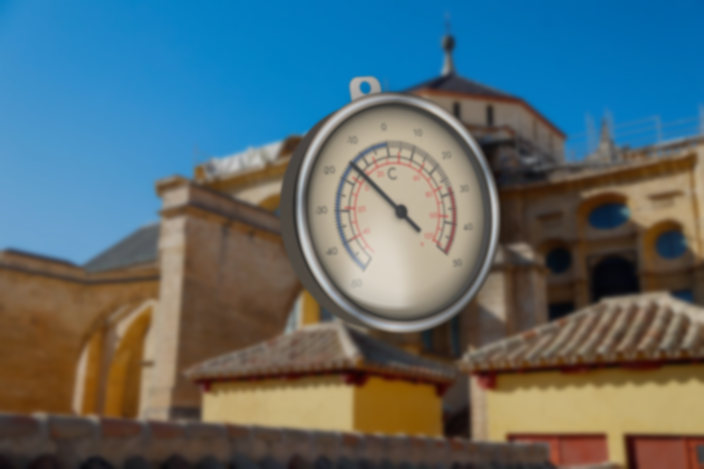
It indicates -15; °C
